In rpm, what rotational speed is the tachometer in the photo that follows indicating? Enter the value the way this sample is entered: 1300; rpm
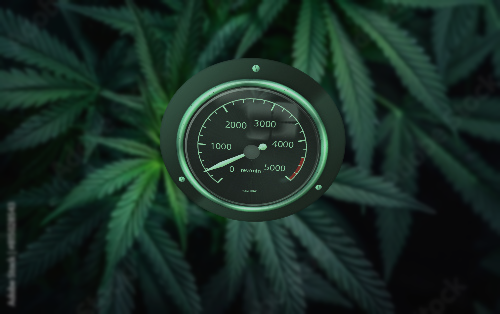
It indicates 400; rpm
